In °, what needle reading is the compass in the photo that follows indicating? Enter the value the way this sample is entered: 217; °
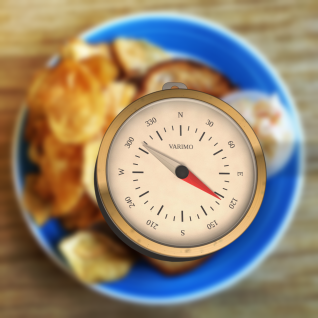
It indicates 125; °
